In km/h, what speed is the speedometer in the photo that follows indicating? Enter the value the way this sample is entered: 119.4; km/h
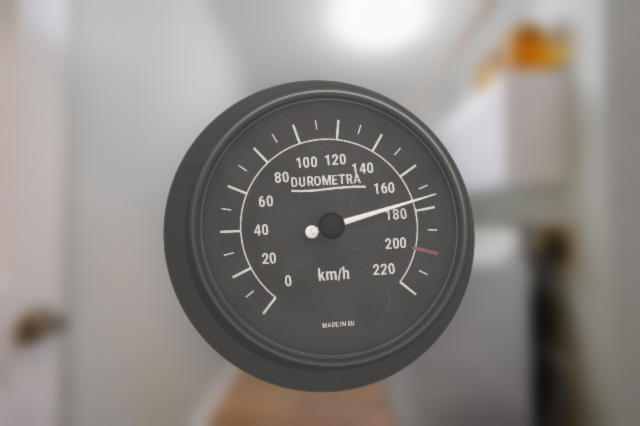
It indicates 175; km/h
